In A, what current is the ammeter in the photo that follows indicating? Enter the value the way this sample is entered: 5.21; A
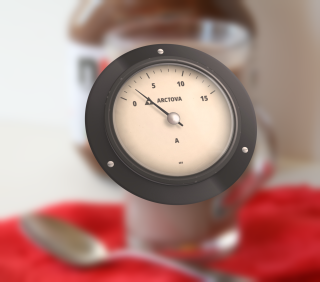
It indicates 2; A
